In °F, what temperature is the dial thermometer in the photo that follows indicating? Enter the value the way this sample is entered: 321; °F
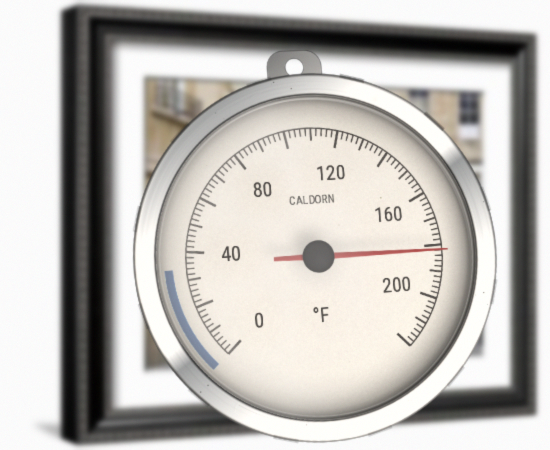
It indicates 182; °F
